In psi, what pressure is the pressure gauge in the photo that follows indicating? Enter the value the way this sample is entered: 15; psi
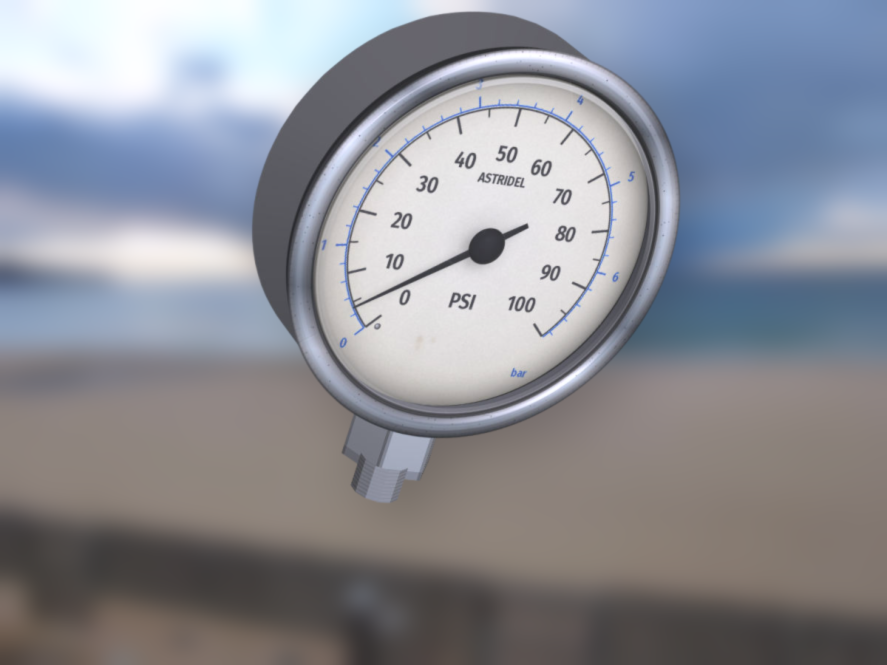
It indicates 5; psi
